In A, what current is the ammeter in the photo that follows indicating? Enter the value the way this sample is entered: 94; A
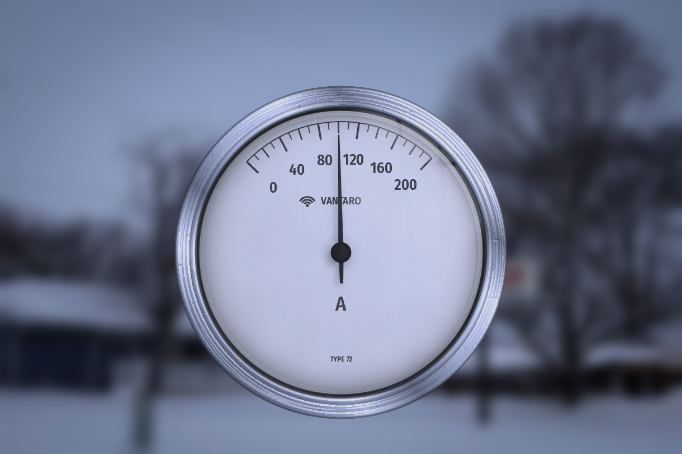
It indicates 100; A
